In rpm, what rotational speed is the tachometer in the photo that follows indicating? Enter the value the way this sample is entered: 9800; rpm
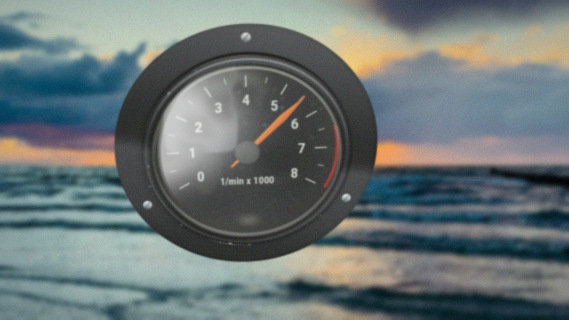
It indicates 5500; rpm
